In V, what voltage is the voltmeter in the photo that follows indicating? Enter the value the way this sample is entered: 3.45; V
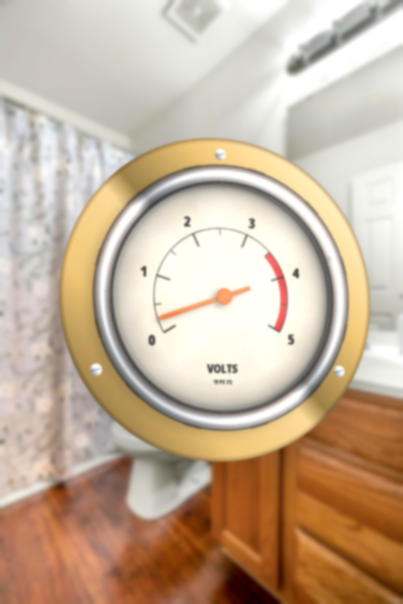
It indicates 0.25; V
